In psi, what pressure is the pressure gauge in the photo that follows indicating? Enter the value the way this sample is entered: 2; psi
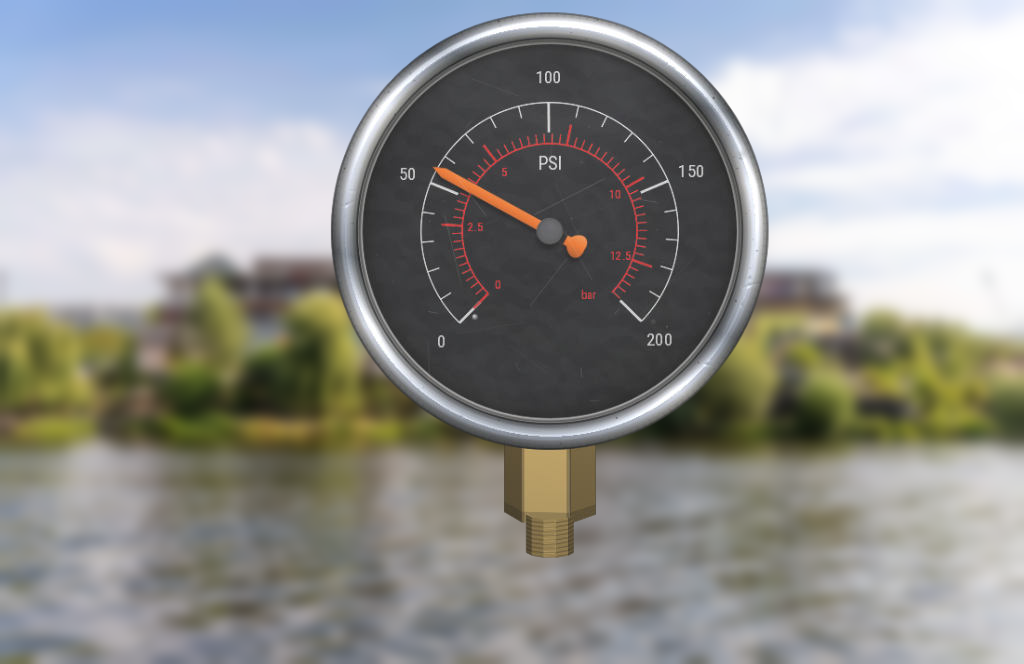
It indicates 55; psi
